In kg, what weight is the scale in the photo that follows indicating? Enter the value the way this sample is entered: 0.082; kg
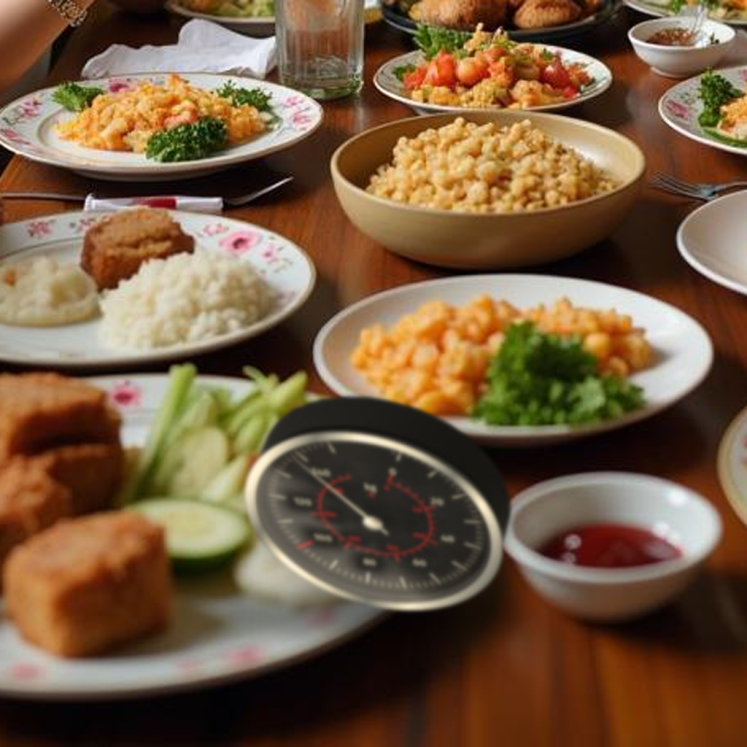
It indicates 140; kg
